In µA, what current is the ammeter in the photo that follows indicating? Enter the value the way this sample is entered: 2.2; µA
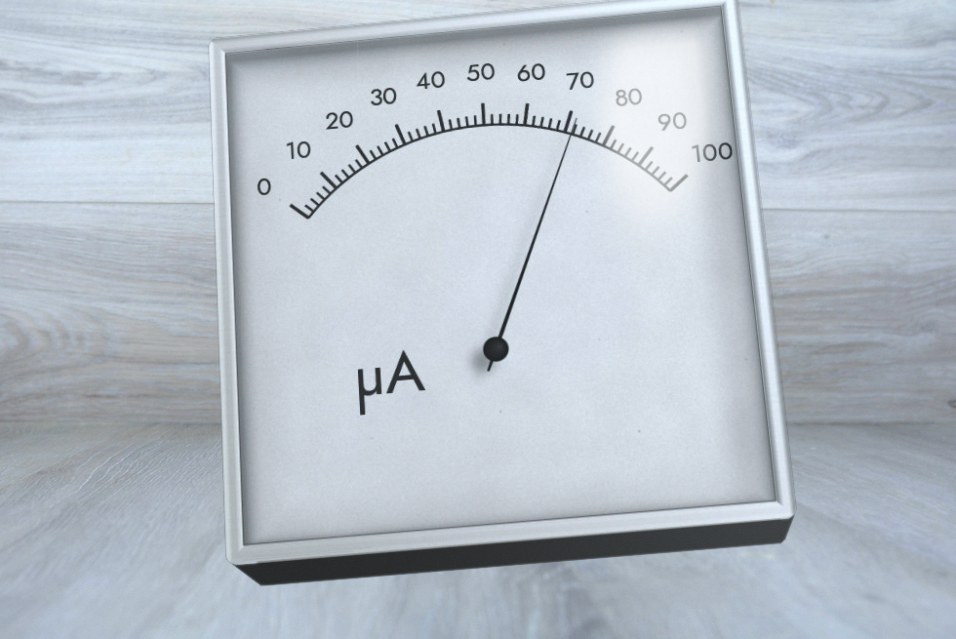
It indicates 72; µA
